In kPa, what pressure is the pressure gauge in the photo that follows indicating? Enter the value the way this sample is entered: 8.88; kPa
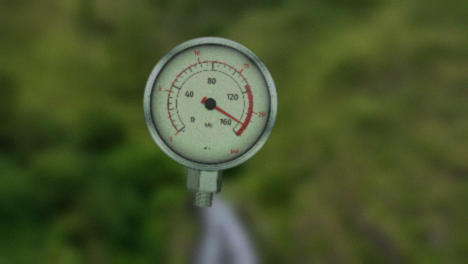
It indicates 150; kPa
